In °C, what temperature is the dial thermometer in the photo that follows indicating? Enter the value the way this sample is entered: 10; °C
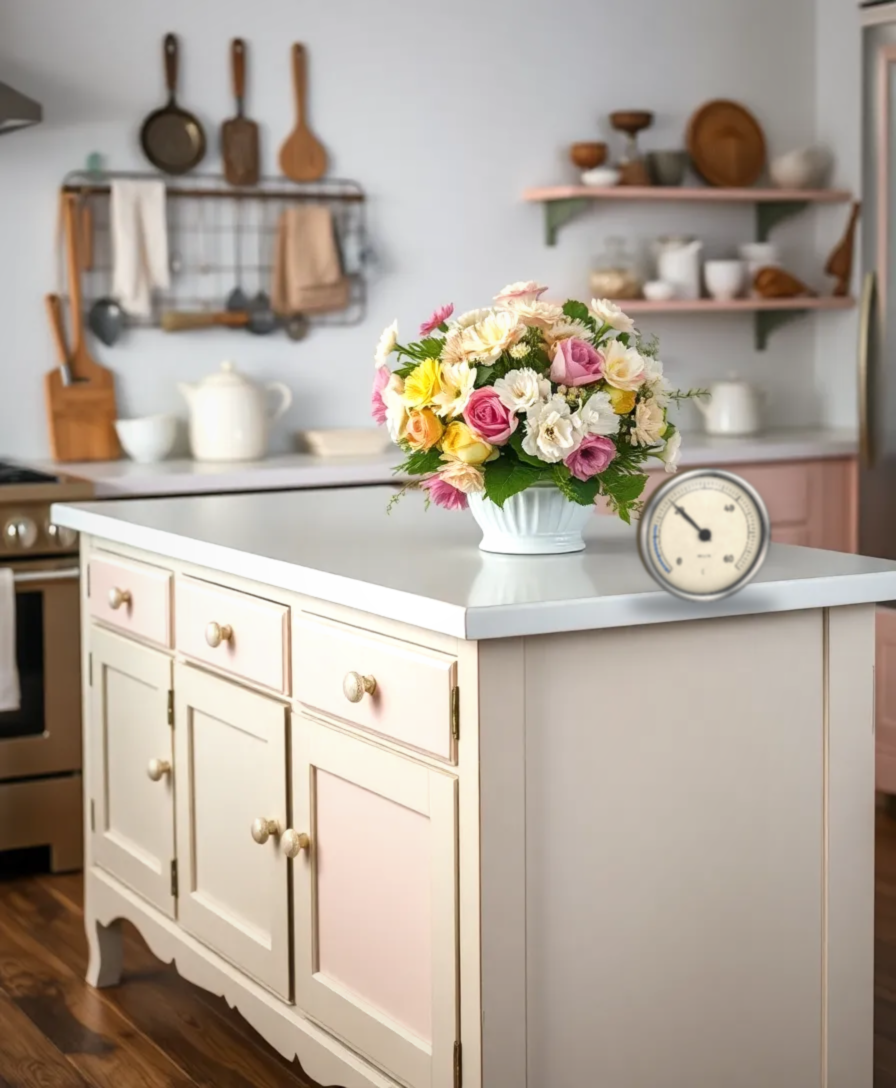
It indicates 20; °C
